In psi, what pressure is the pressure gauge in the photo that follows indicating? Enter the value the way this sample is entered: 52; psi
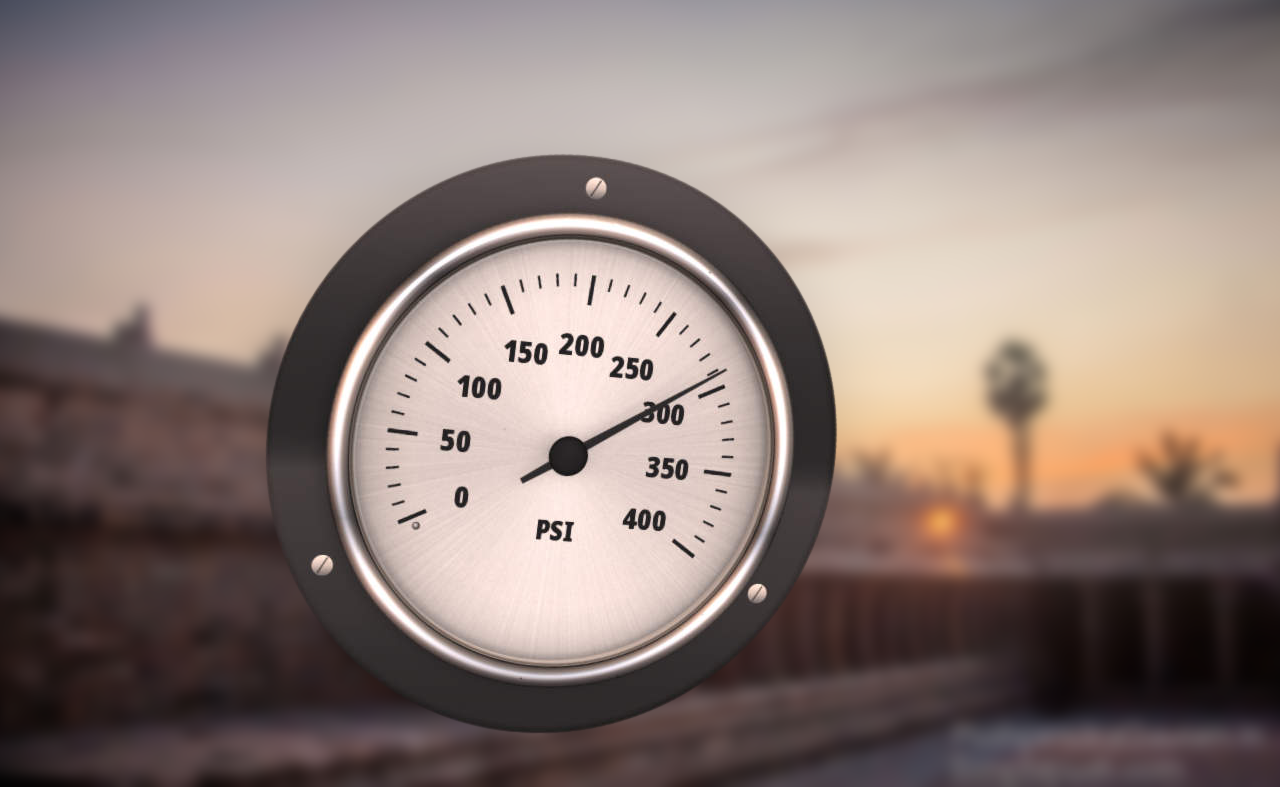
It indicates 290; psi
